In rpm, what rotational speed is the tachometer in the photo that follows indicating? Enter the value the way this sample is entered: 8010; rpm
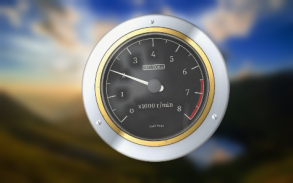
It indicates 2000; rpm
